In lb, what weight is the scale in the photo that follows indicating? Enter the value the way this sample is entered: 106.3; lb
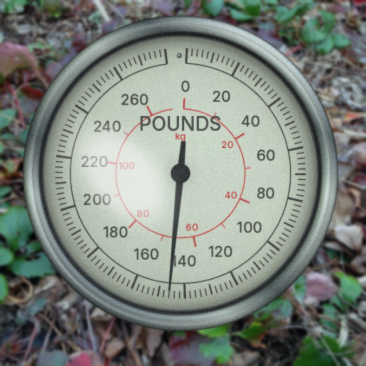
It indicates 146; lb
